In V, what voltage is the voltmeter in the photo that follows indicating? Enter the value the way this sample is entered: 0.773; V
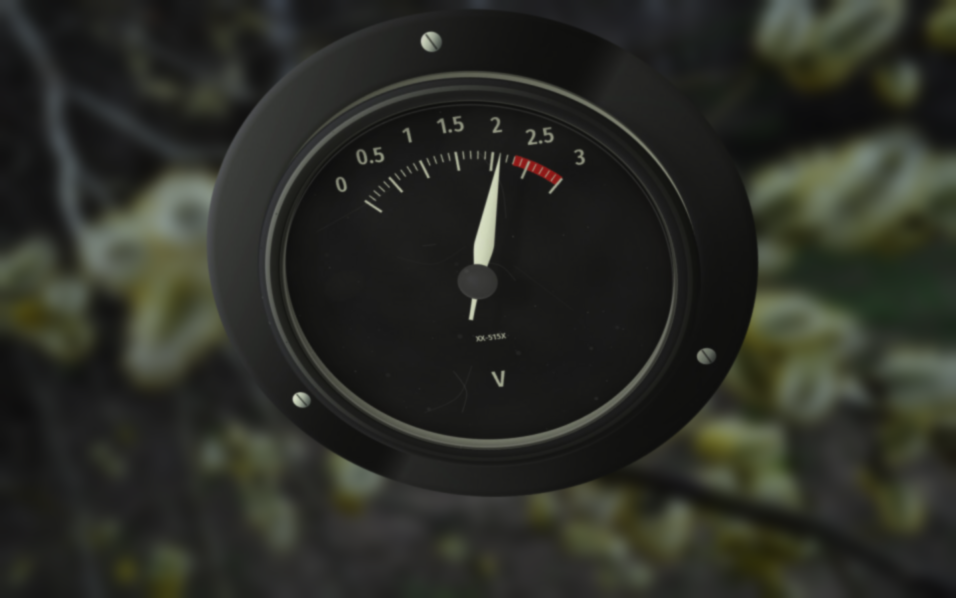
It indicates 2.1; V
